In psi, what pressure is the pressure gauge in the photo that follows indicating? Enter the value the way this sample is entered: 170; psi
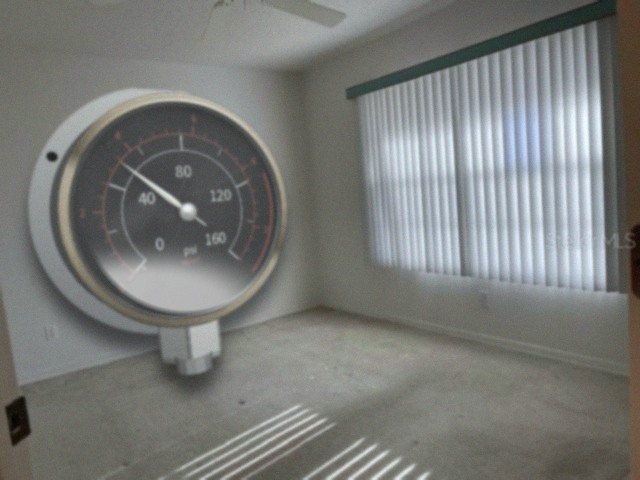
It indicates 50; psi
